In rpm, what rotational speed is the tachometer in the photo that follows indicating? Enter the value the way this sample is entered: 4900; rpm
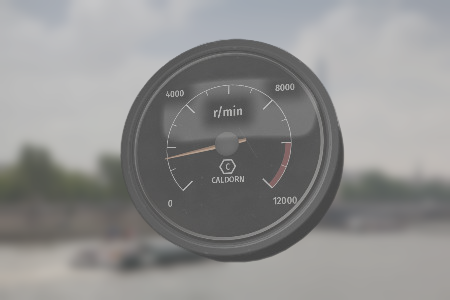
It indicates 1500; rpm
